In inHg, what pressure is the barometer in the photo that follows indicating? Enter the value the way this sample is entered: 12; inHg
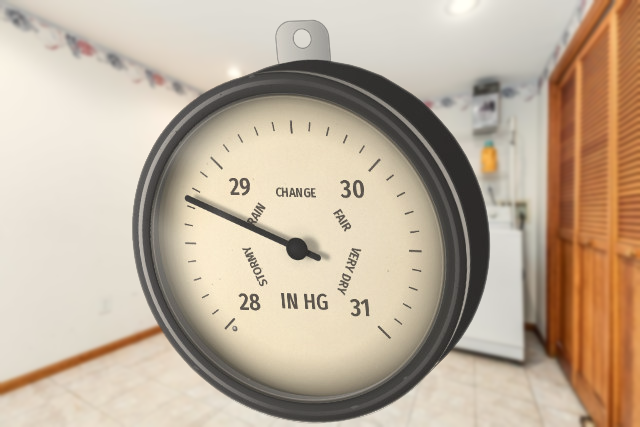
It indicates 28.75; inHg
